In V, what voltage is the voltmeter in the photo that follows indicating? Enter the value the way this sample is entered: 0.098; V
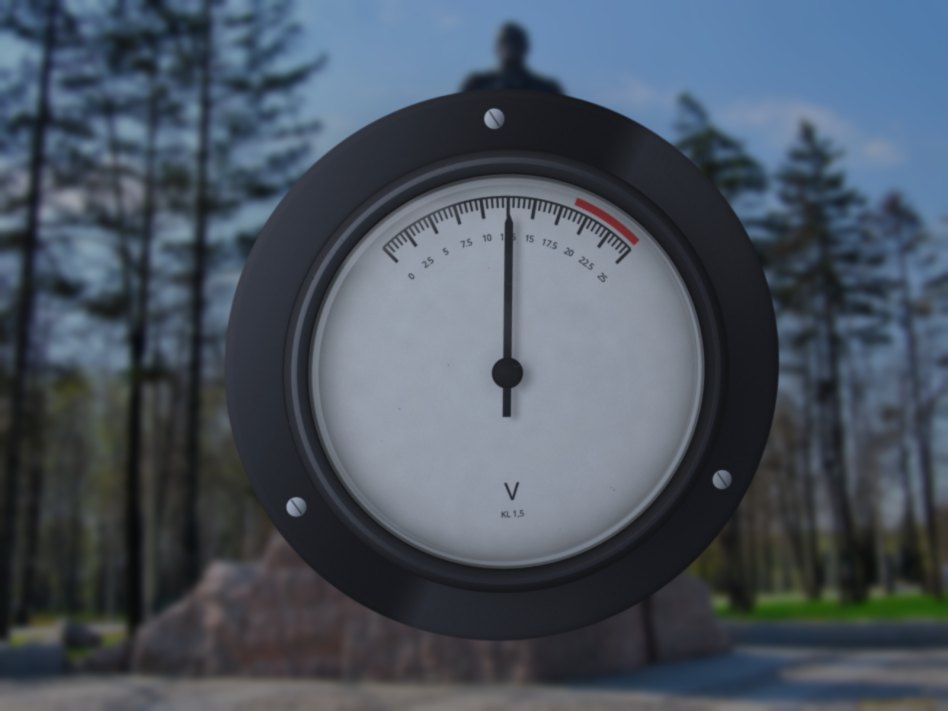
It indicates 12.5; V
